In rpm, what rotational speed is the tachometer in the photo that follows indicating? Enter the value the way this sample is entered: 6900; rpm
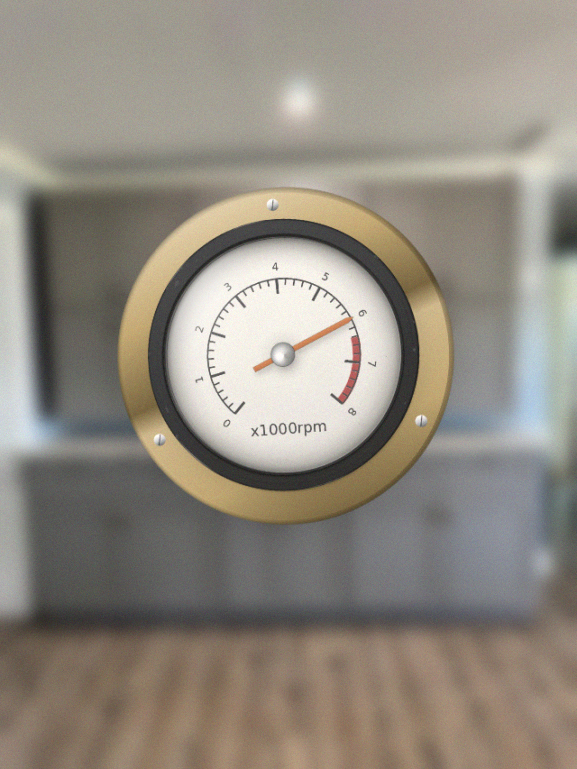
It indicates 6000; rpm
